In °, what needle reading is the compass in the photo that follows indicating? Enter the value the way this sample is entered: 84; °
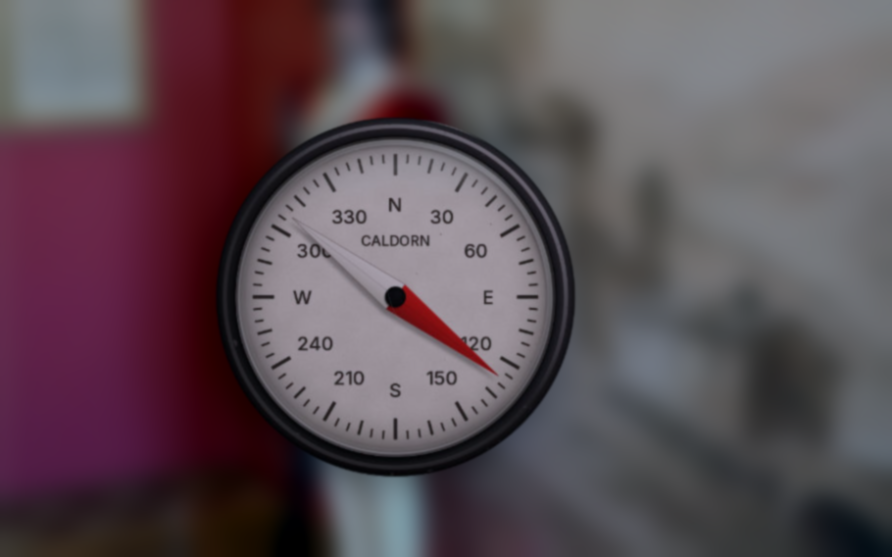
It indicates 127.5; °
